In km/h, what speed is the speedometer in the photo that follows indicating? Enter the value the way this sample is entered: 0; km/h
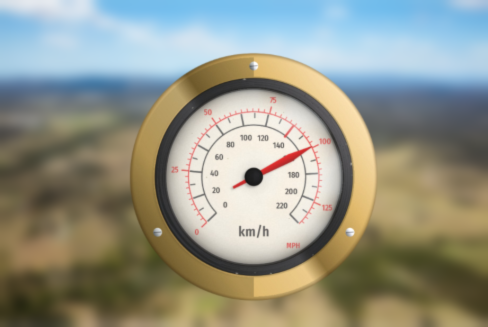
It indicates 160; km/h
